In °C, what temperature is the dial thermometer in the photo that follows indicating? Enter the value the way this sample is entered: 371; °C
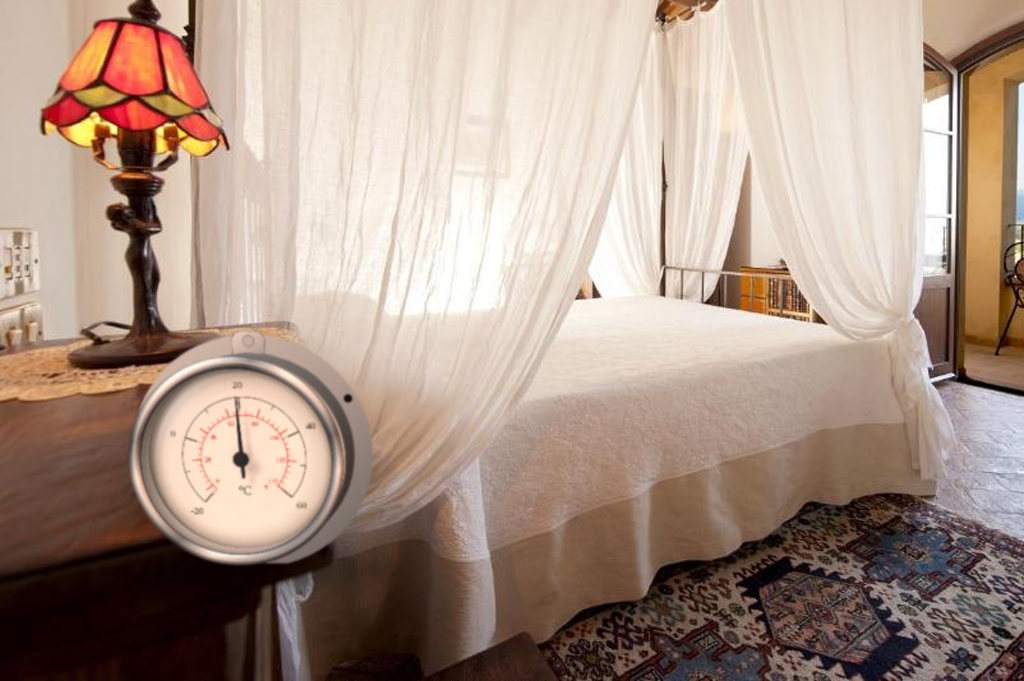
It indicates 20; °C
